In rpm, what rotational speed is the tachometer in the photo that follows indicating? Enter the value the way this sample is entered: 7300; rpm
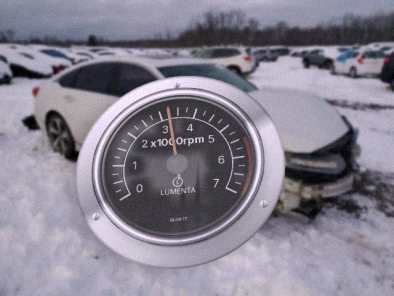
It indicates 3250; rpm
